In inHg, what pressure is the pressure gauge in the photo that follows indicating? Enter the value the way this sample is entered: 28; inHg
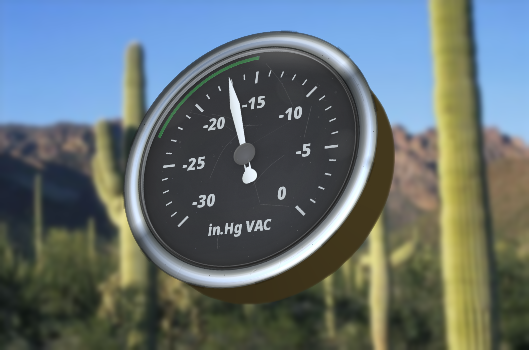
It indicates -17; inHg
